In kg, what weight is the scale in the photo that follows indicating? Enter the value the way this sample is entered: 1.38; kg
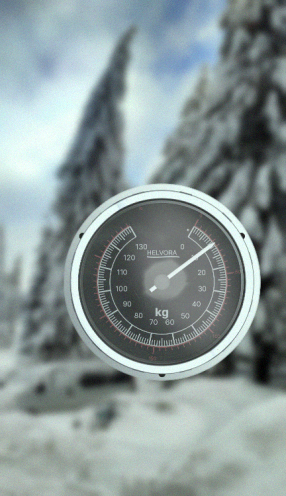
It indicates 10; kg
